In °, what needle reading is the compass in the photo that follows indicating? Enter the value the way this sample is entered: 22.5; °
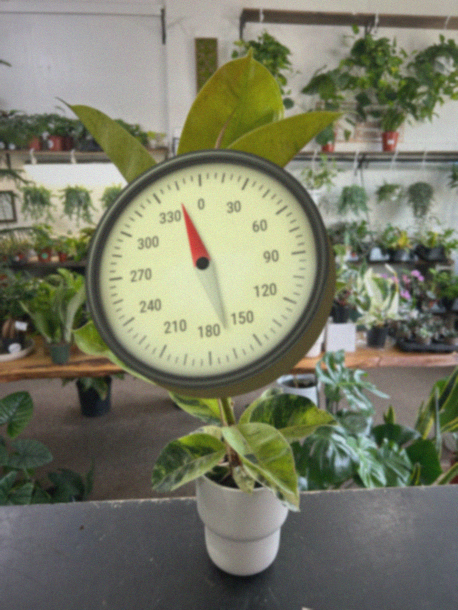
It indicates 345; °
